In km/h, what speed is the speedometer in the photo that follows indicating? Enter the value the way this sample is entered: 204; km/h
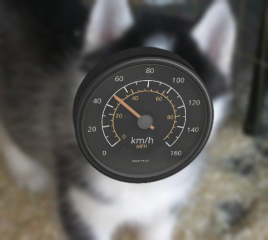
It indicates 50; km/h
